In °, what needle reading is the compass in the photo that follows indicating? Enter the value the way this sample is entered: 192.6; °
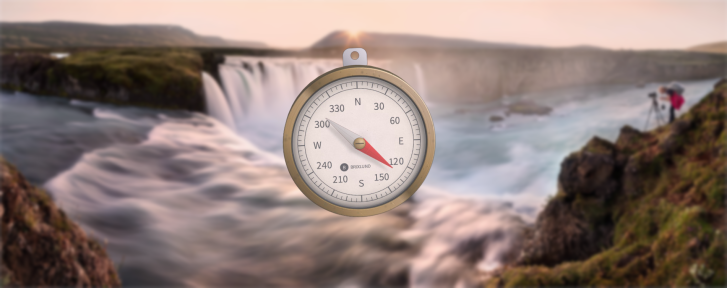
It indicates 130; °
